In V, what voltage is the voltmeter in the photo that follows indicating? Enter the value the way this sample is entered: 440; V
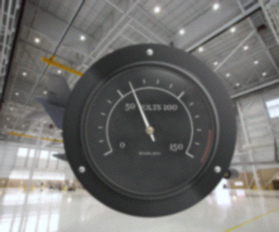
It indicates 60; V
